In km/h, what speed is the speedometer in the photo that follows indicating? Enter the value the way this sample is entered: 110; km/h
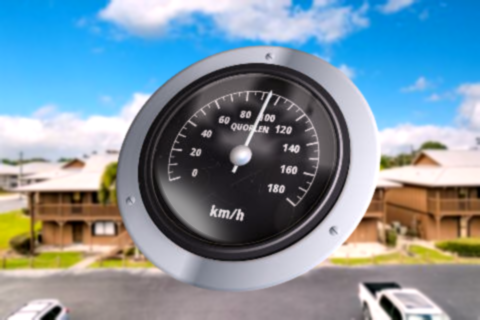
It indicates 95; km/h
